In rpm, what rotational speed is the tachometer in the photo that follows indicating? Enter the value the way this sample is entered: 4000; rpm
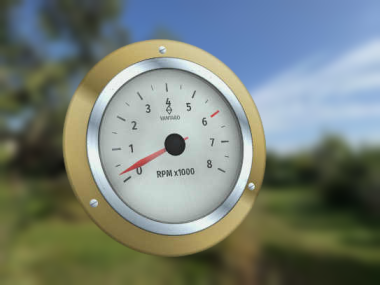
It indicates 250; rpm
